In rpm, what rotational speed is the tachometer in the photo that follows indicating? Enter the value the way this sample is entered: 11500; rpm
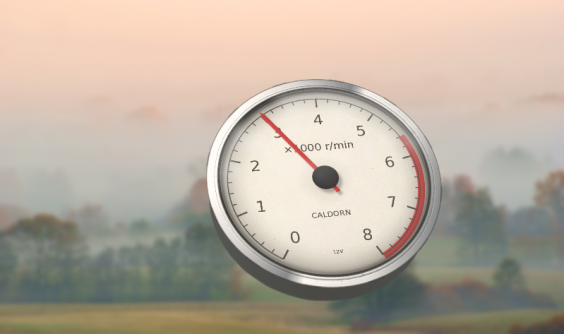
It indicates 3000; rpm
